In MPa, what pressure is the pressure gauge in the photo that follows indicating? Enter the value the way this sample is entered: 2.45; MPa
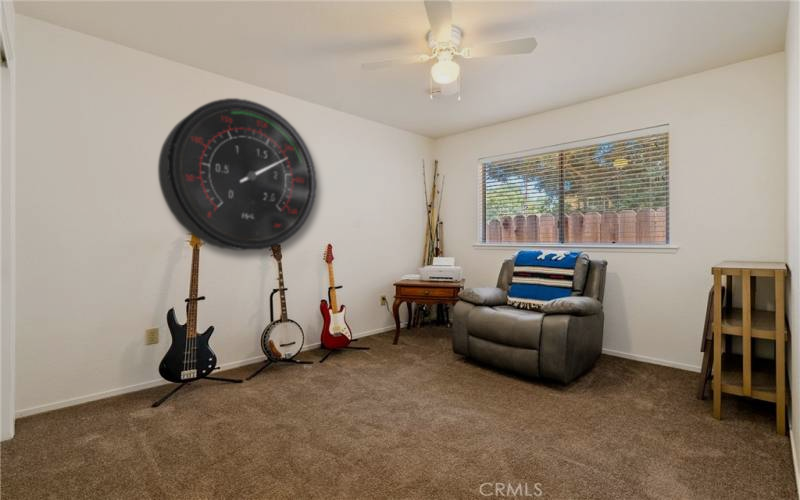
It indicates 1.8; MPa
